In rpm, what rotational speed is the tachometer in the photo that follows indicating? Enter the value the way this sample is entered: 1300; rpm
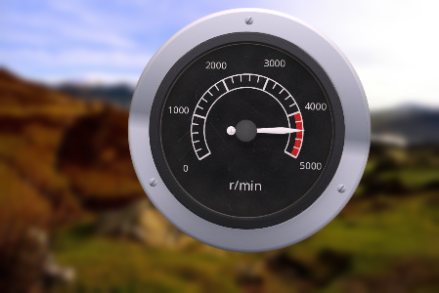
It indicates 4400; rpm
